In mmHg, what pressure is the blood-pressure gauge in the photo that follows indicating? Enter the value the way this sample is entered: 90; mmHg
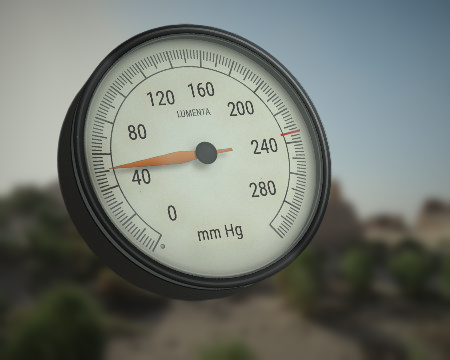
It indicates 50; mmHg
